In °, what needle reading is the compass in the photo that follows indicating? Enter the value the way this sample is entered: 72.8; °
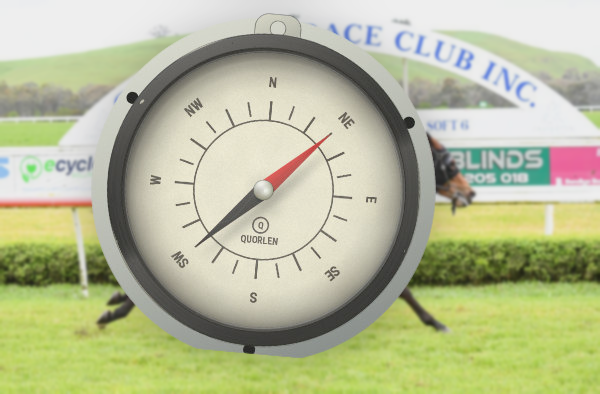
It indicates 45; °
